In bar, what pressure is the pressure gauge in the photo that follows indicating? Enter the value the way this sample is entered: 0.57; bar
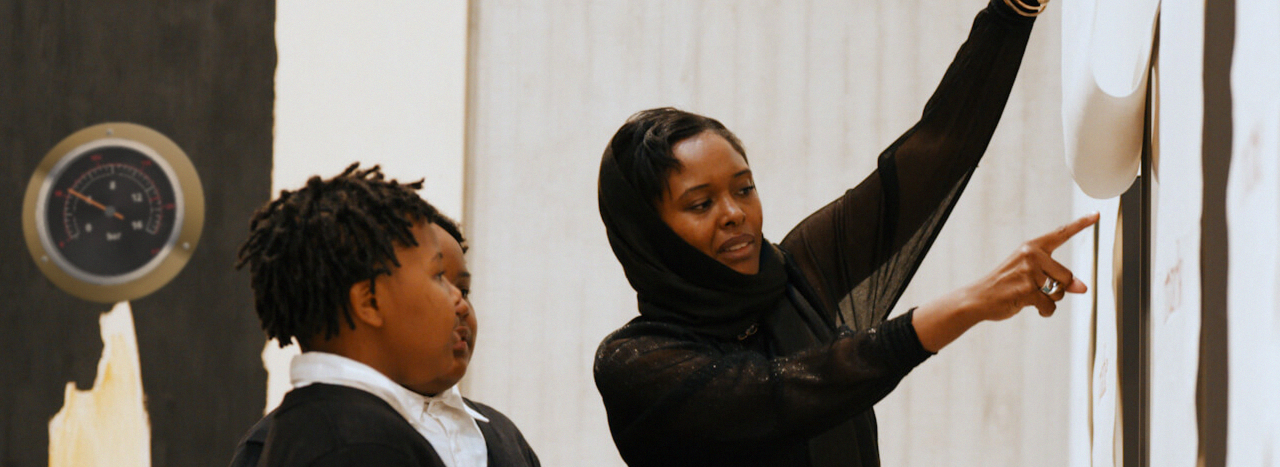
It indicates 4; bar
